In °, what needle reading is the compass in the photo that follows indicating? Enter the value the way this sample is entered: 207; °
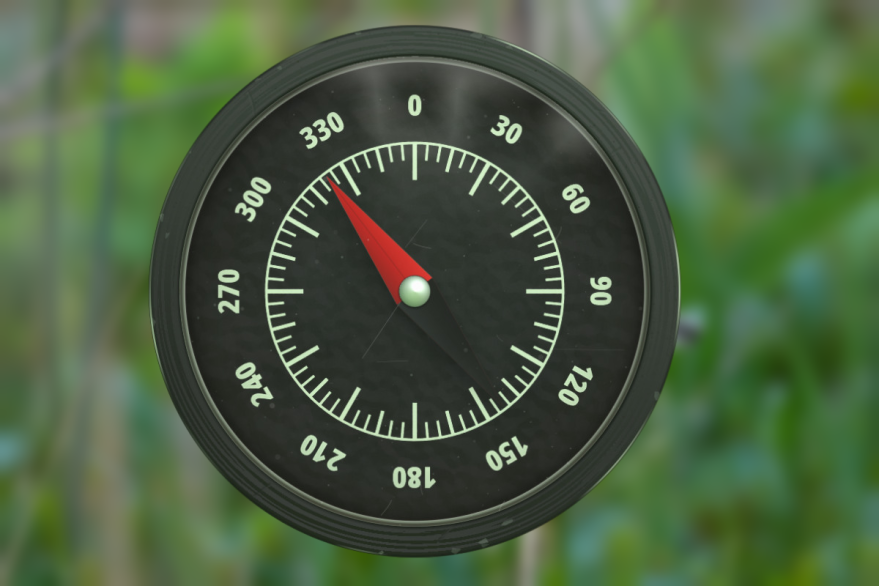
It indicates 322.5; °
